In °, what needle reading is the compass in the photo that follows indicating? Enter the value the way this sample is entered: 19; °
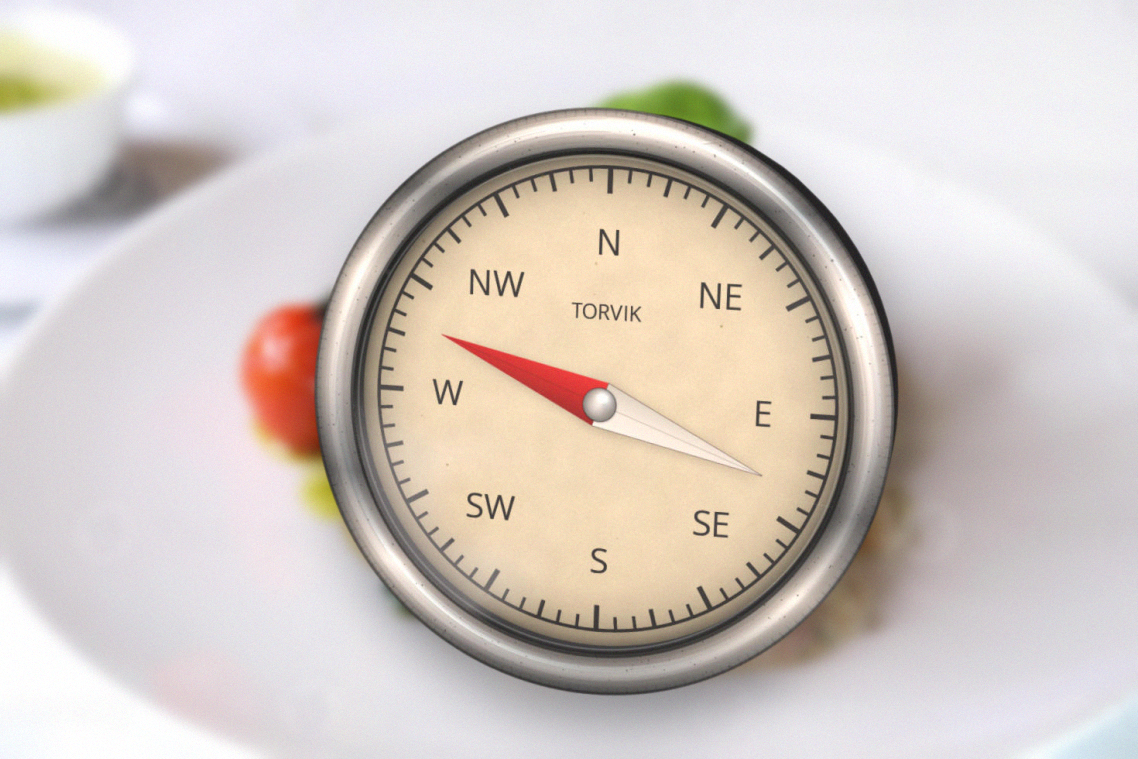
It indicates 290; °
